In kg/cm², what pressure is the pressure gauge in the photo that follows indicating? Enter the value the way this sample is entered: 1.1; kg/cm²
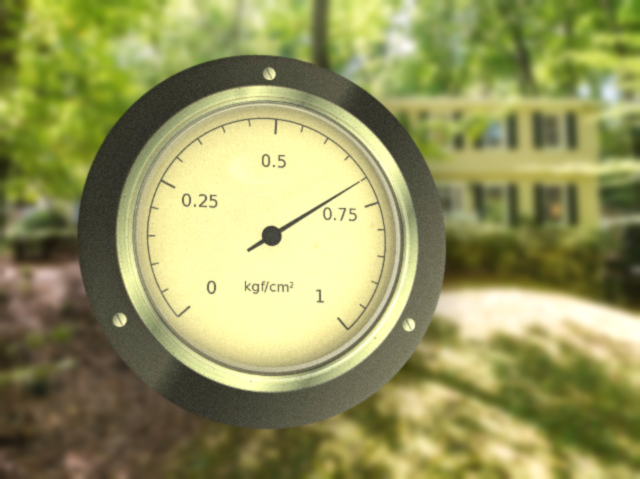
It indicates 0.7; kg/cm²
